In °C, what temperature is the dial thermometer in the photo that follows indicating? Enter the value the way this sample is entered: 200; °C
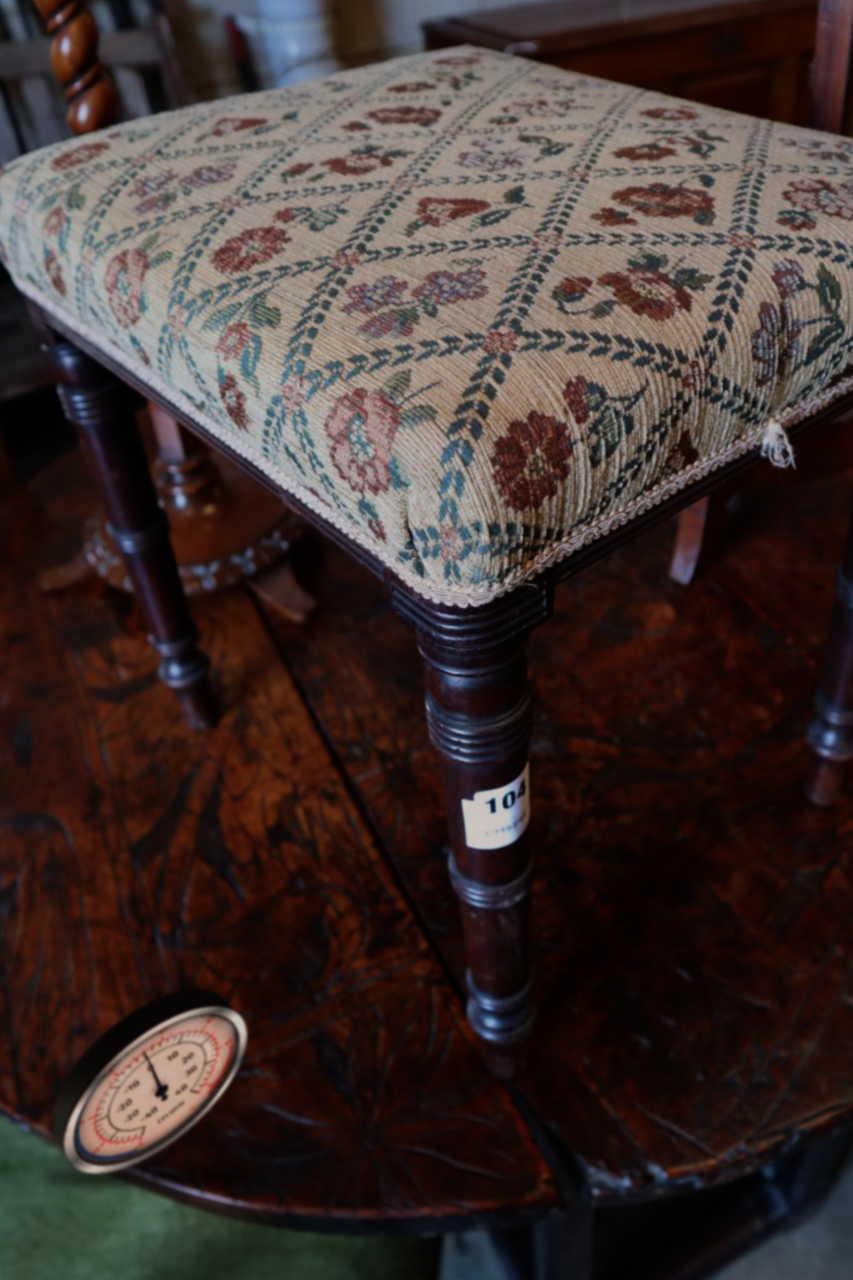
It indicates 0; °C
